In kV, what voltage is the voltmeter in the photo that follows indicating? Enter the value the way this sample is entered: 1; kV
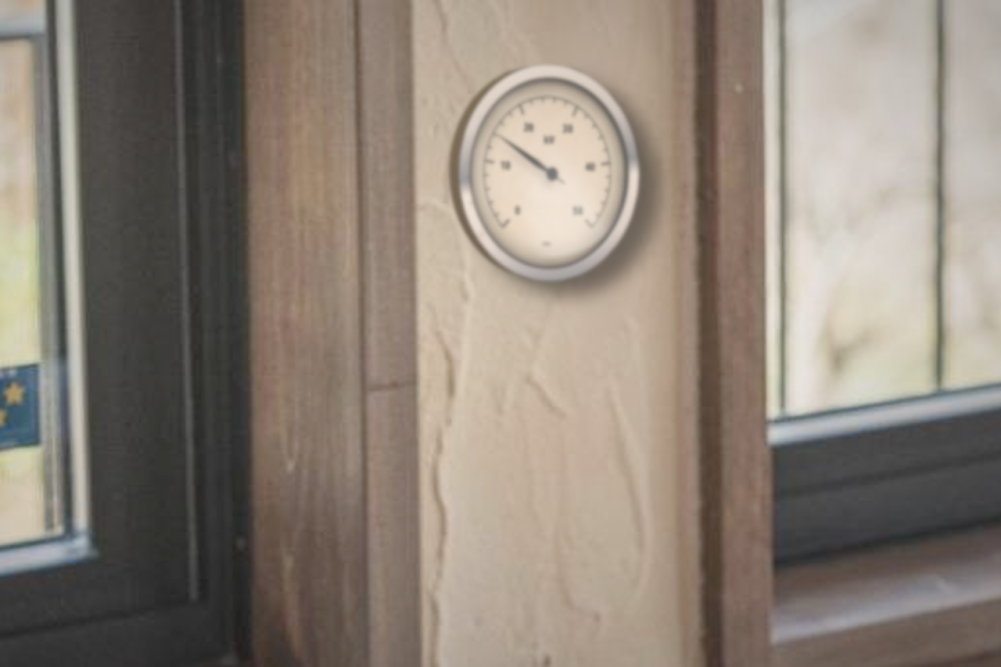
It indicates 14; kV
